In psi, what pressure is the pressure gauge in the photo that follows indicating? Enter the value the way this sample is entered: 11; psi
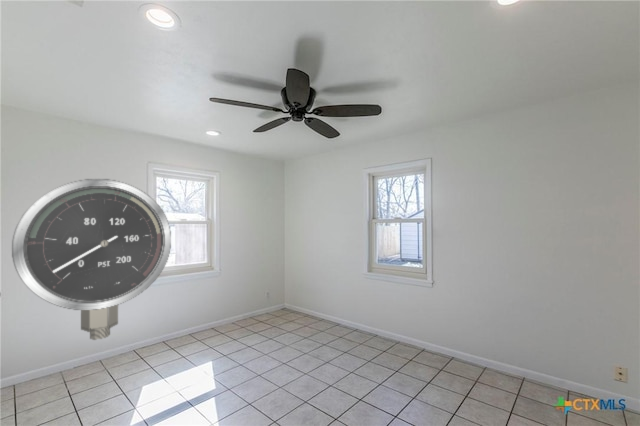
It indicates 10; psi
